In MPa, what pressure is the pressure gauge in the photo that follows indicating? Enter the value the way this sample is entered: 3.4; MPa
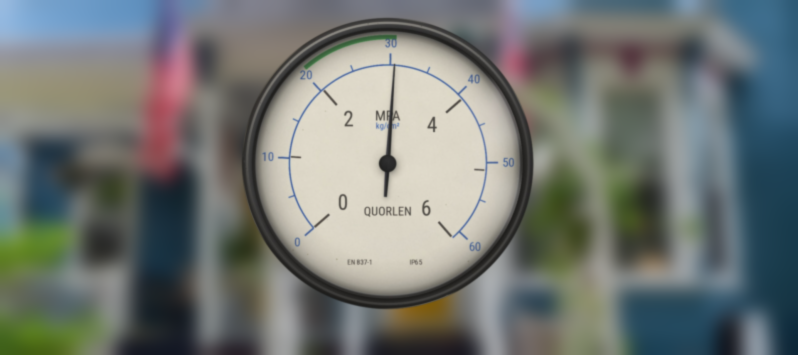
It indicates 3; MPa
